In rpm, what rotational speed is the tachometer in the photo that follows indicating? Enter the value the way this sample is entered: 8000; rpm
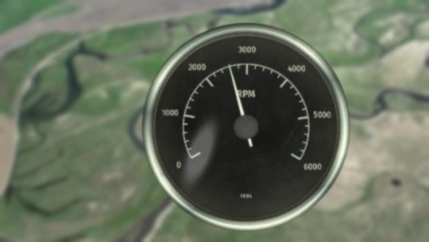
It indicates 2600; rpm
